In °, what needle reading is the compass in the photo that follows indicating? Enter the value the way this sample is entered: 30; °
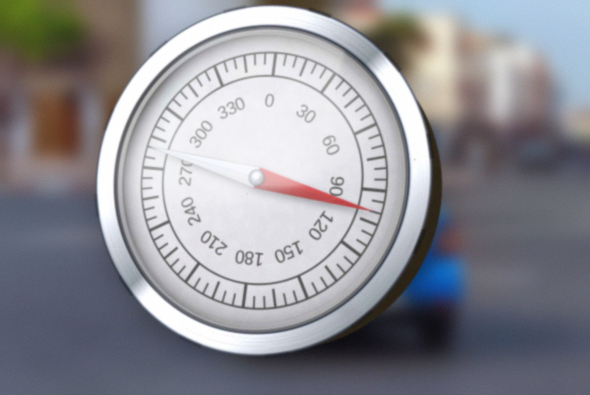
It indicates 100; °
